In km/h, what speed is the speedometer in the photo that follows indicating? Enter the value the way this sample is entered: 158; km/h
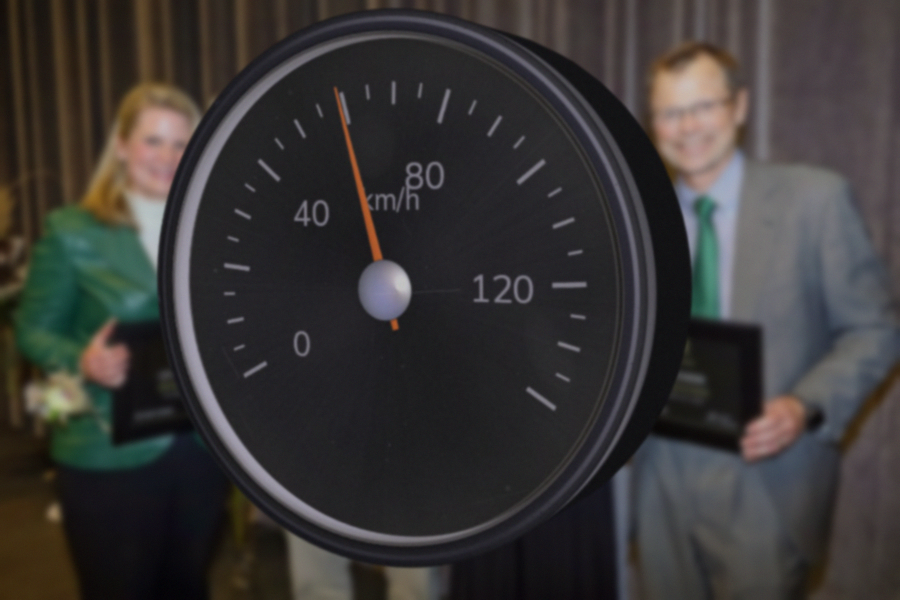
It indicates 60; km/h
